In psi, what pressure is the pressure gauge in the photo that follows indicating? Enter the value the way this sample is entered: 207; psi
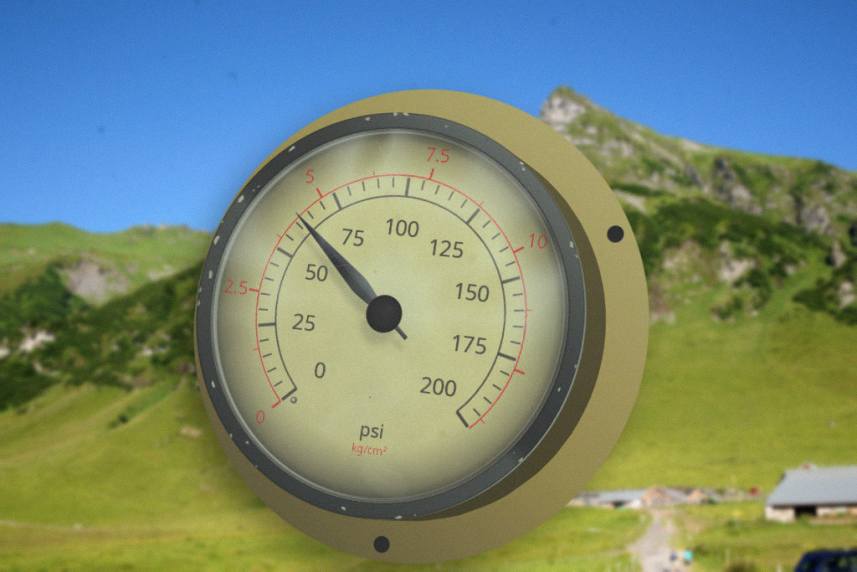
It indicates 62.5; psi
